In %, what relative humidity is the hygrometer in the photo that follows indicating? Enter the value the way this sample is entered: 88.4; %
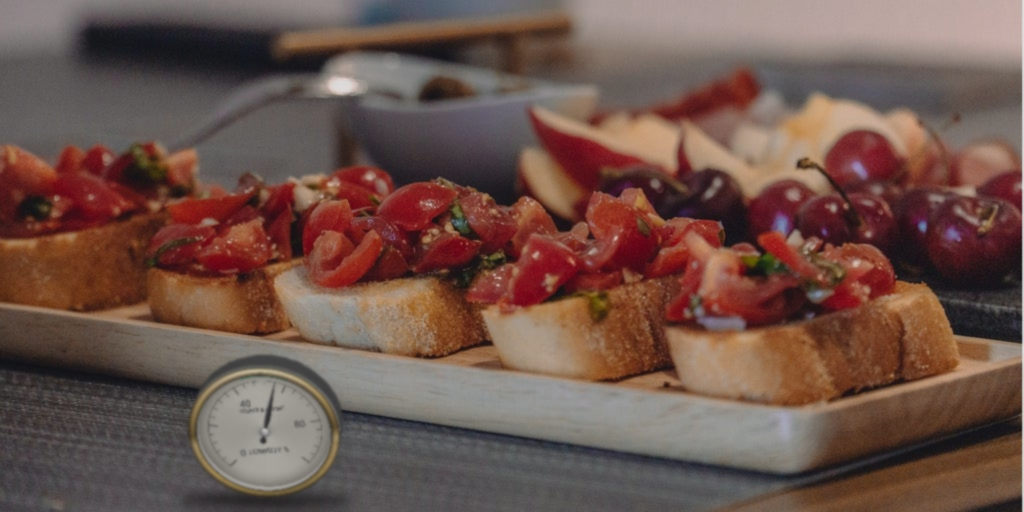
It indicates 56; %
